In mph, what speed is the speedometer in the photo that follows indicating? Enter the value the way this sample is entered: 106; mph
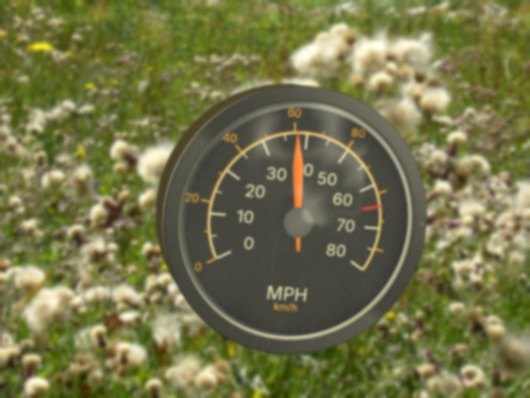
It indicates 37.5; mph
